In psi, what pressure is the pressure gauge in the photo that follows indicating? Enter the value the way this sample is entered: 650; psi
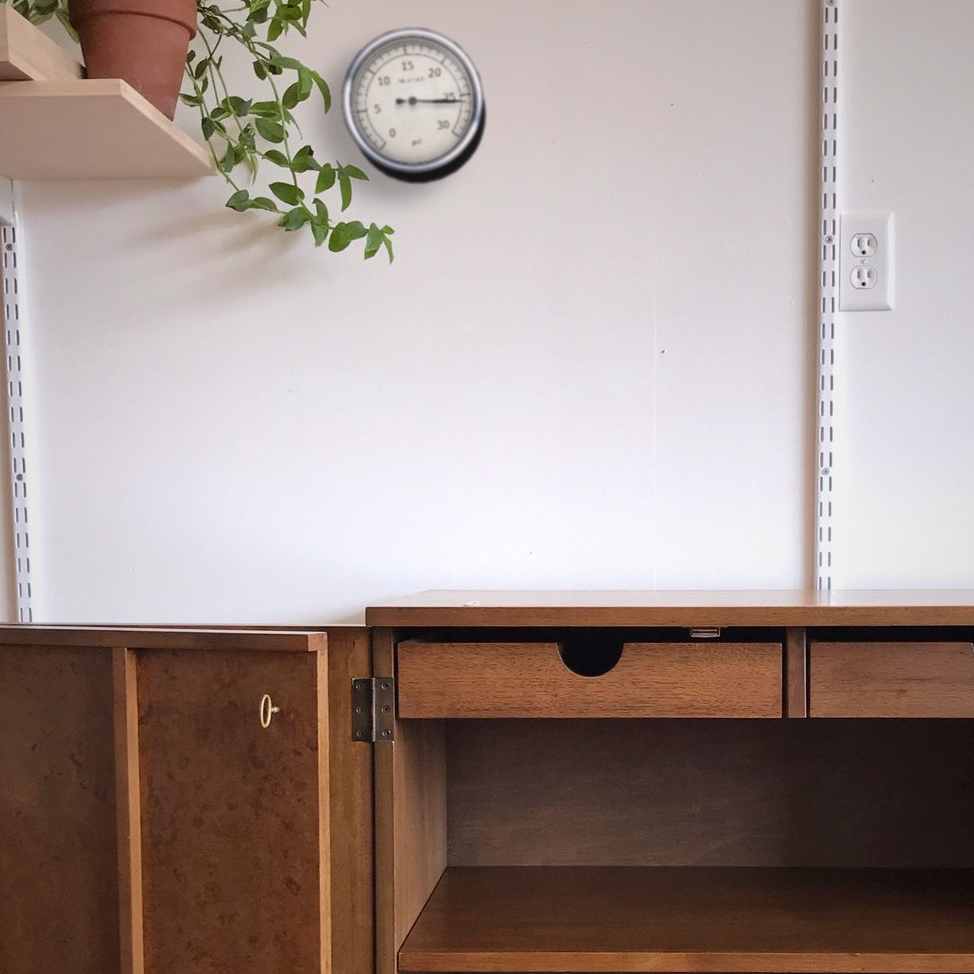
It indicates 26; psi
